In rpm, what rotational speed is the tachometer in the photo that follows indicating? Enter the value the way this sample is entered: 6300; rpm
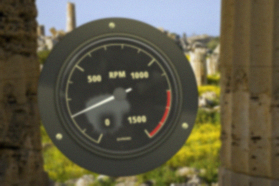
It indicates 200; rpm
